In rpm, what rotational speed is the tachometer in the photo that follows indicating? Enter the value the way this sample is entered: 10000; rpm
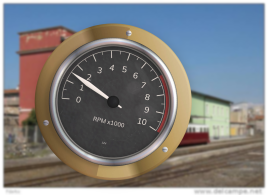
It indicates 1500; rpm
